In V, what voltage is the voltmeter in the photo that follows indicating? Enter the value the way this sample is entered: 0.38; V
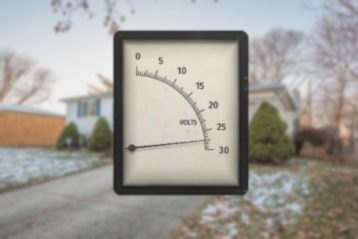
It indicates 27.5; V
